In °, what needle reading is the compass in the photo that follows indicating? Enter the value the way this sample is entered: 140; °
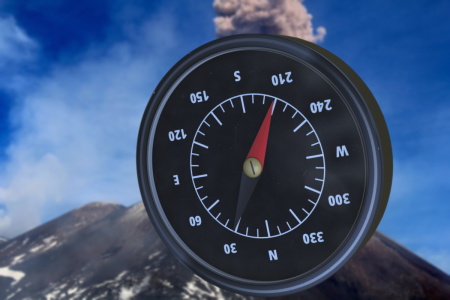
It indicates 210; °
